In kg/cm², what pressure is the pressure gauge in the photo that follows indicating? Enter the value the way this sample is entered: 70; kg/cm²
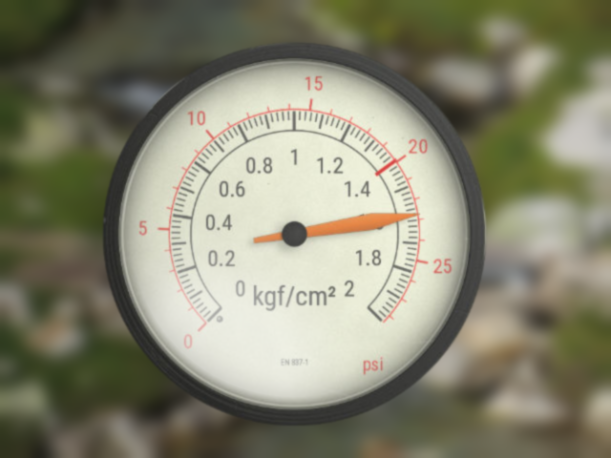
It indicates 1.6; kg/cm²
